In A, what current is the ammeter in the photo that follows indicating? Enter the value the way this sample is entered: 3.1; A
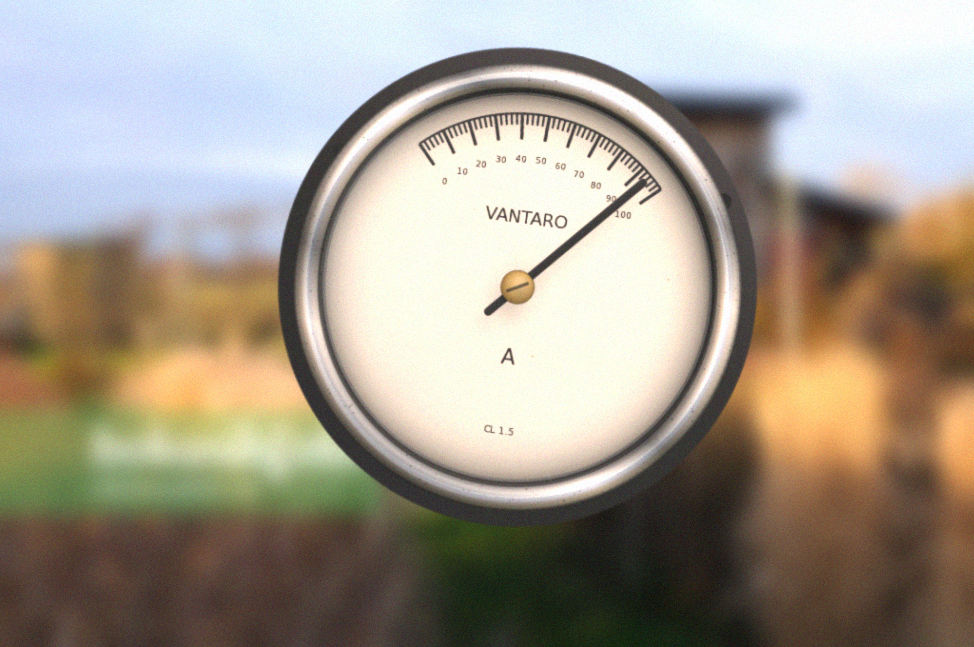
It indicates 94; A
